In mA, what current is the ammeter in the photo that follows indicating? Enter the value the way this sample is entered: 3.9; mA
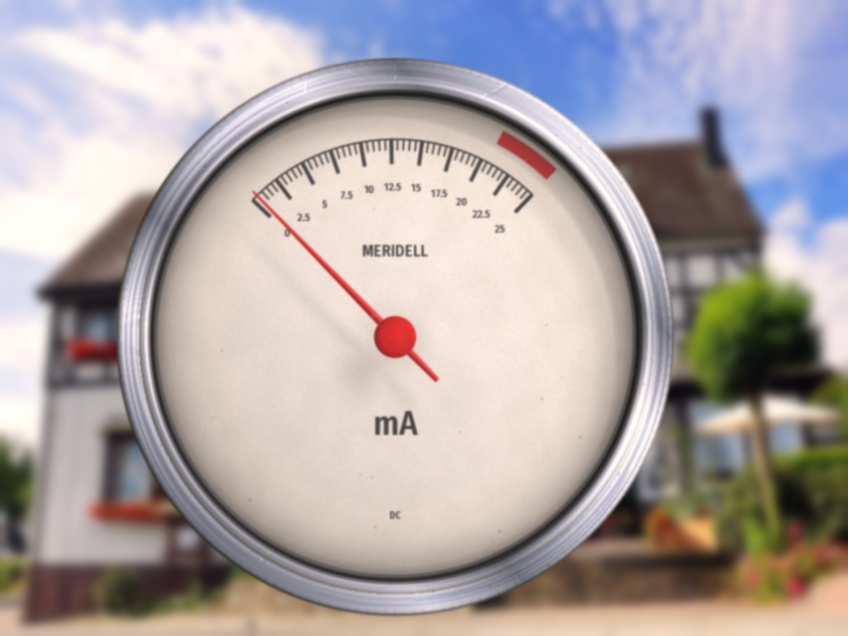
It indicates 0.5; mA
